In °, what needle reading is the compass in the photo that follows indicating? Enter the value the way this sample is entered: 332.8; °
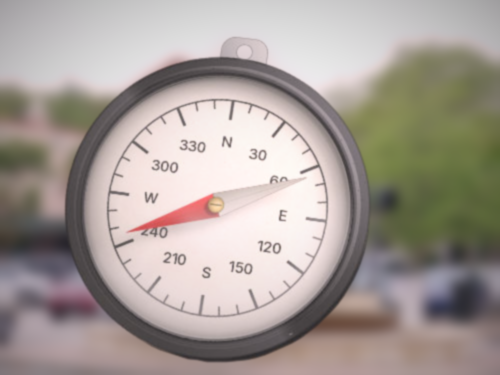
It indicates 245; °
